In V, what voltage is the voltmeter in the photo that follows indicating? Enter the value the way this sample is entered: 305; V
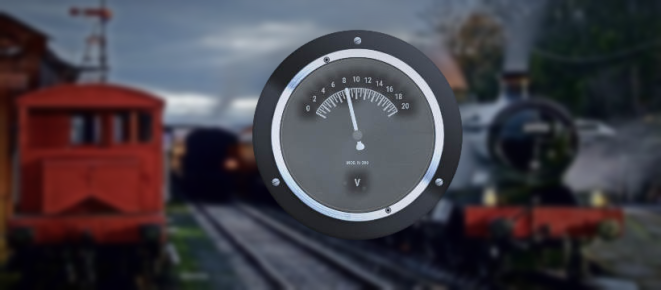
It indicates 8; V
